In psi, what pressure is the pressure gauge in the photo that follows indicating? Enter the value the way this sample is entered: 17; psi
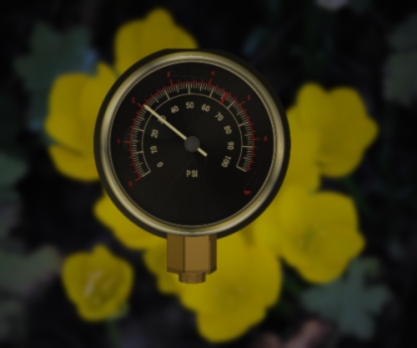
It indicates 30; psi
